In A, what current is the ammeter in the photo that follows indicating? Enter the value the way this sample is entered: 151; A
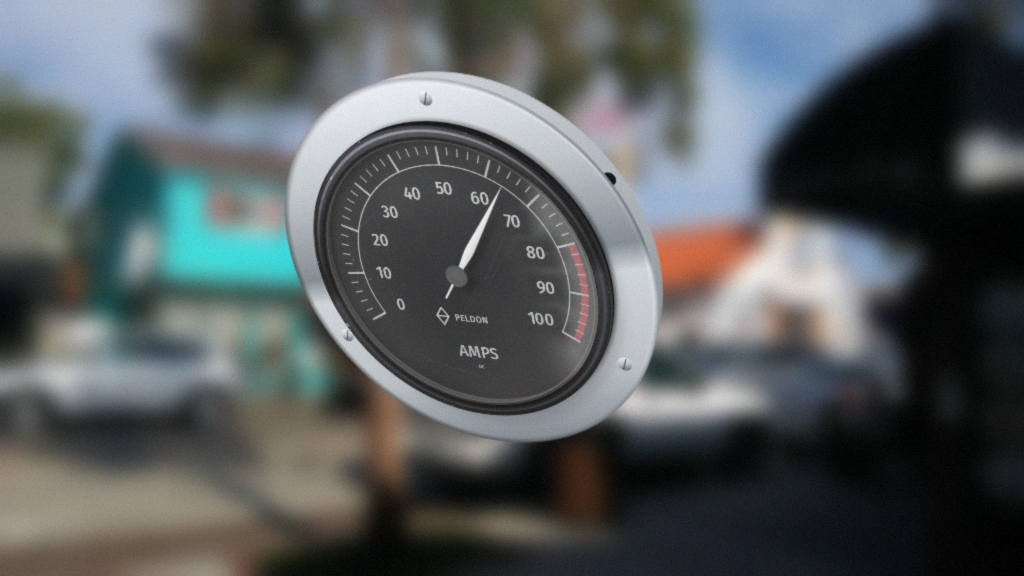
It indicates 64; A
